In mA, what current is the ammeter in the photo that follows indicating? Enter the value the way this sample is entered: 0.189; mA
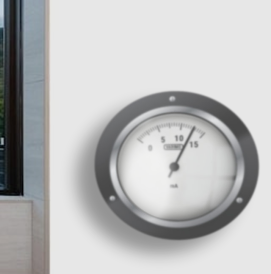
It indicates 12.5; mA
